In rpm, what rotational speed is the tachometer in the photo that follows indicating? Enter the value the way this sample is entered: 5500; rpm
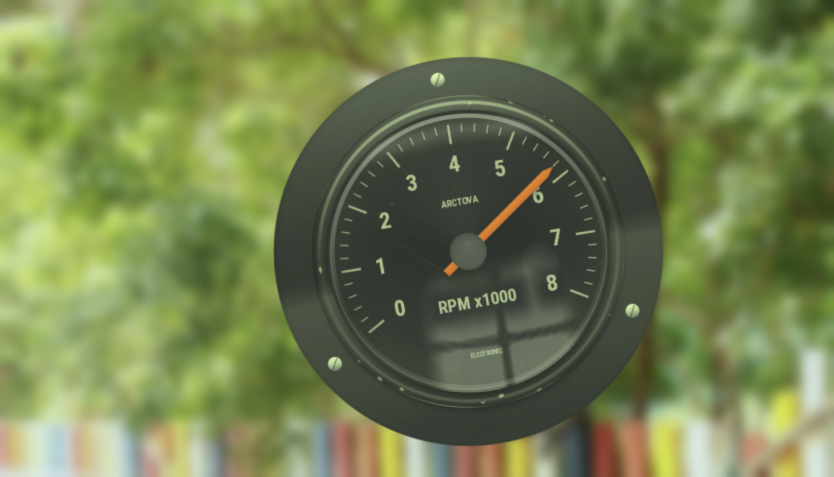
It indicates 5800; rpm
